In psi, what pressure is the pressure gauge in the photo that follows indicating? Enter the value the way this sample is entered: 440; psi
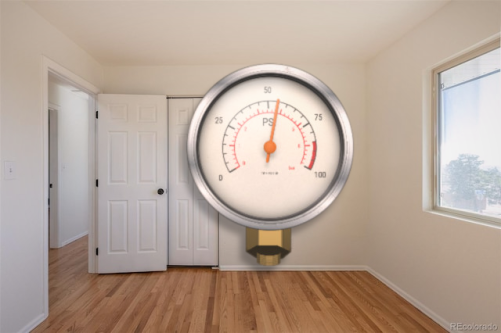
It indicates 55; psi
